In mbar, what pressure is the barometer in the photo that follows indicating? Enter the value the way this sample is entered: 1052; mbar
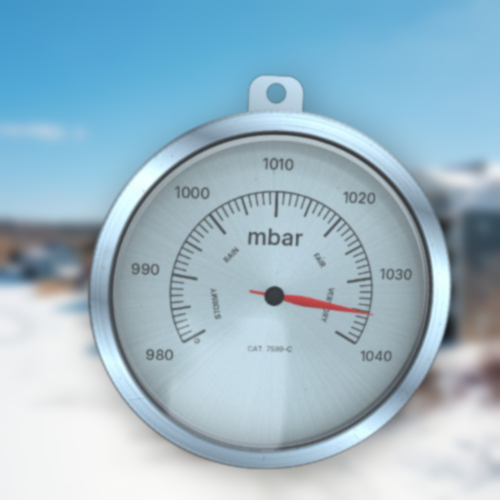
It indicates 1035; mbar
